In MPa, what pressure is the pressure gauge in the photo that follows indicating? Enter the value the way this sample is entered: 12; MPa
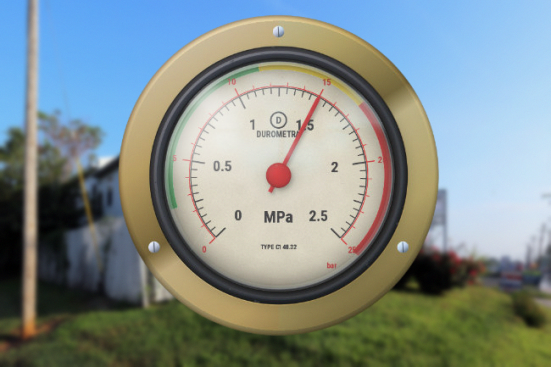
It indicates 1.5; MPa
